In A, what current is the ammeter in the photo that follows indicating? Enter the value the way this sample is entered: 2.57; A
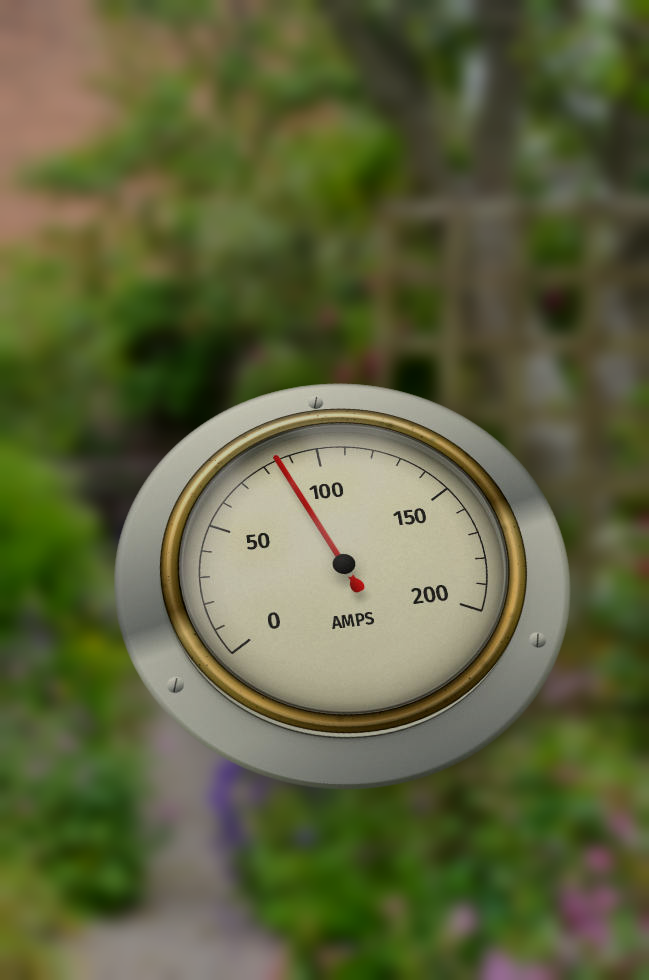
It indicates 85; A
